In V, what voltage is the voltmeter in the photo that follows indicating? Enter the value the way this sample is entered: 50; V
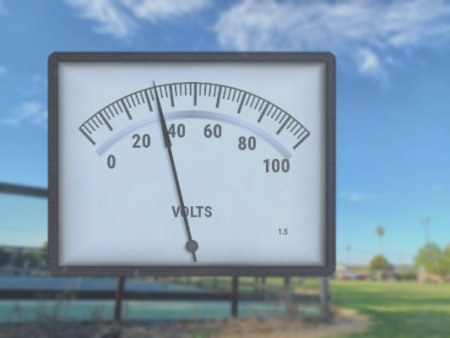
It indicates 34; V
